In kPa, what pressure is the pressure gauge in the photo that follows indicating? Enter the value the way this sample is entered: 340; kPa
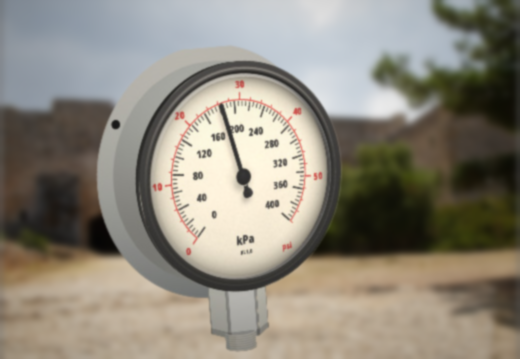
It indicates 180; kPa
